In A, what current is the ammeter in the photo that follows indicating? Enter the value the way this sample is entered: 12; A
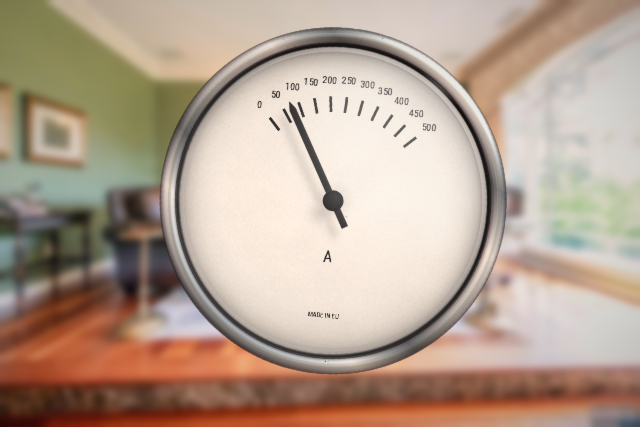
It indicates 75; A
